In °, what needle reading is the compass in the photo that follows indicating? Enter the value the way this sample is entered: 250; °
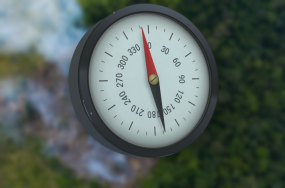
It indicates 350; °
